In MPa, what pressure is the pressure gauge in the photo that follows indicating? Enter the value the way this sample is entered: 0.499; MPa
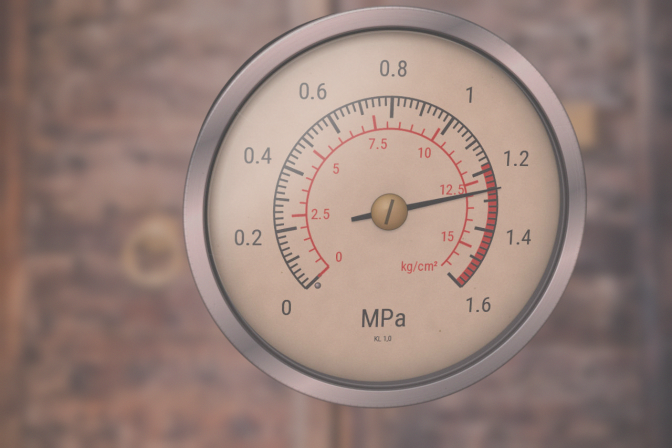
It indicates 1.26; MPa
